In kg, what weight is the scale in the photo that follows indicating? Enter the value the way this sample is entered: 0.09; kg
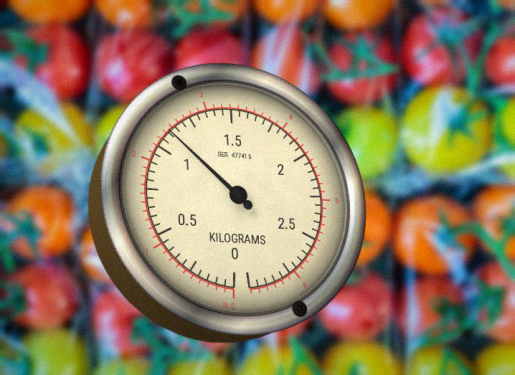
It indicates 1.1; kg
